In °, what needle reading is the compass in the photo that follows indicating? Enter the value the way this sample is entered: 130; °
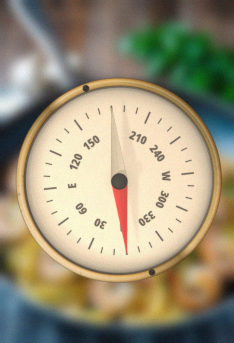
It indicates 0; °
